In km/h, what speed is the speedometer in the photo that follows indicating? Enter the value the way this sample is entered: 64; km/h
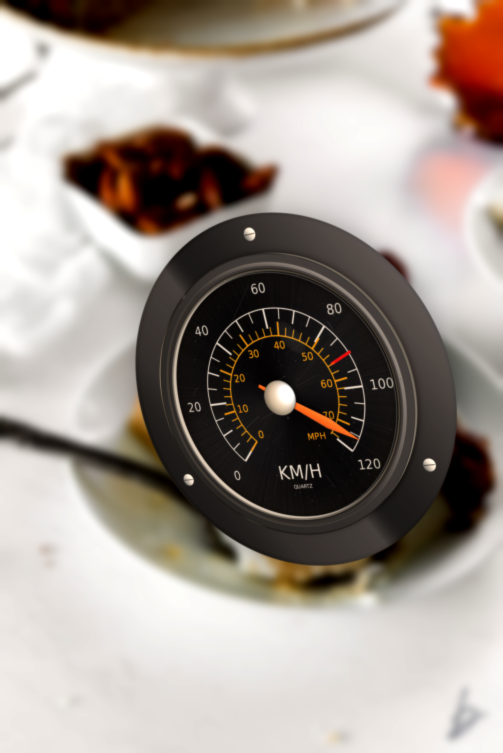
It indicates 115; km/h
